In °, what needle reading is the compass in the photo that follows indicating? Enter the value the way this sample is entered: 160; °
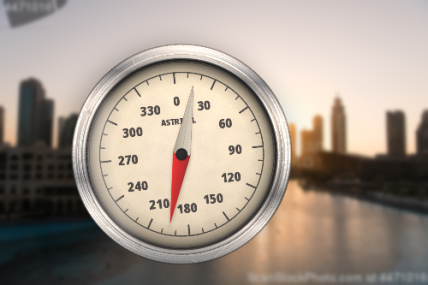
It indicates 195; °
